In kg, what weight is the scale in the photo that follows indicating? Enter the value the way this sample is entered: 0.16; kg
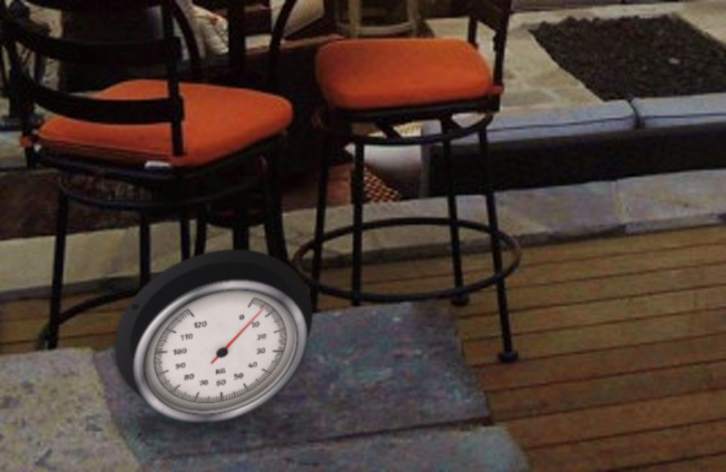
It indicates 5; kg
